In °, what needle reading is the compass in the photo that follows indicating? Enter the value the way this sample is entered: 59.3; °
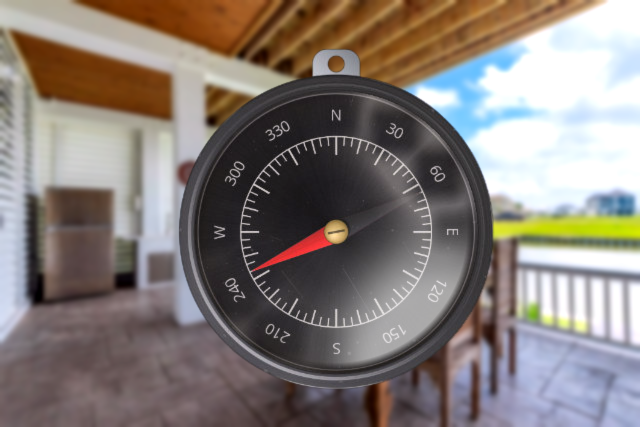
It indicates 245; °
